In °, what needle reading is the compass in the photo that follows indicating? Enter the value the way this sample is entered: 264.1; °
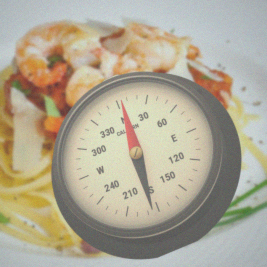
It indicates 5; °
